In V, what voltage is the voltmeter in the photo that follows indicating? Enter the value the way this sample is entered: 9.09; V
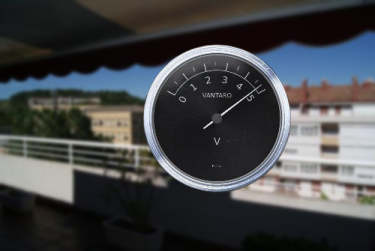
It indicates 4.75; V
